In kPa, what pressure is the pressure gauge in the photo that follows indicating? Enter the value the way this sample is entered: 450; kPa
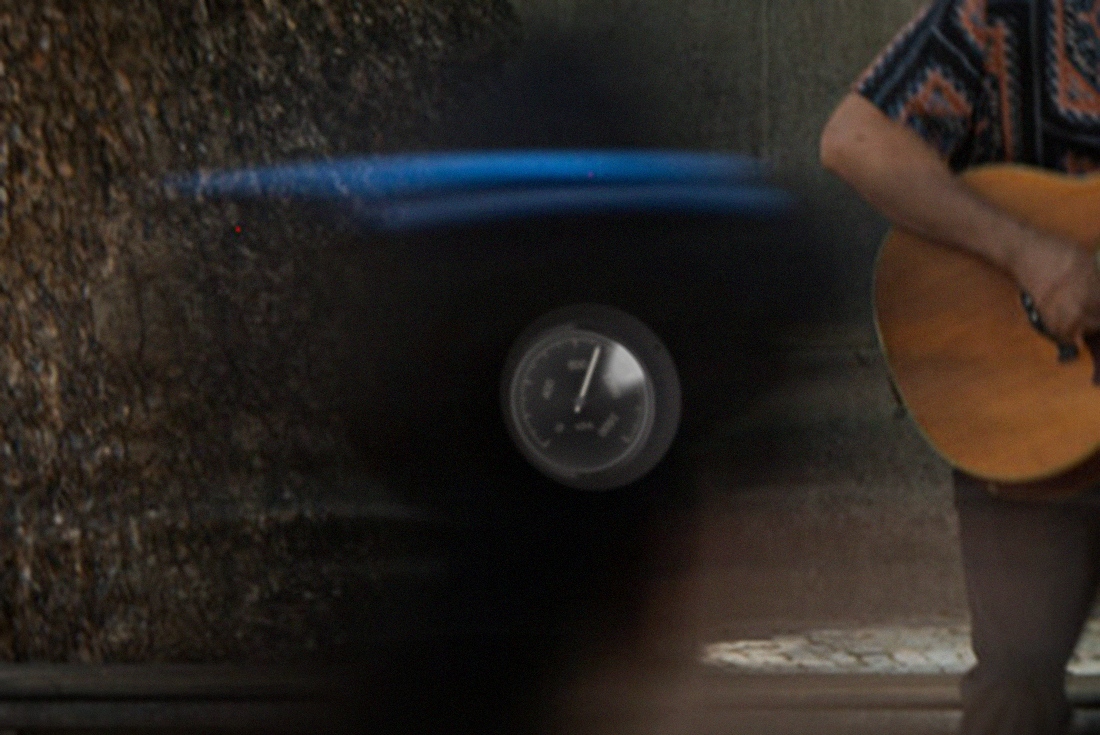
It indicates 950; kPa
